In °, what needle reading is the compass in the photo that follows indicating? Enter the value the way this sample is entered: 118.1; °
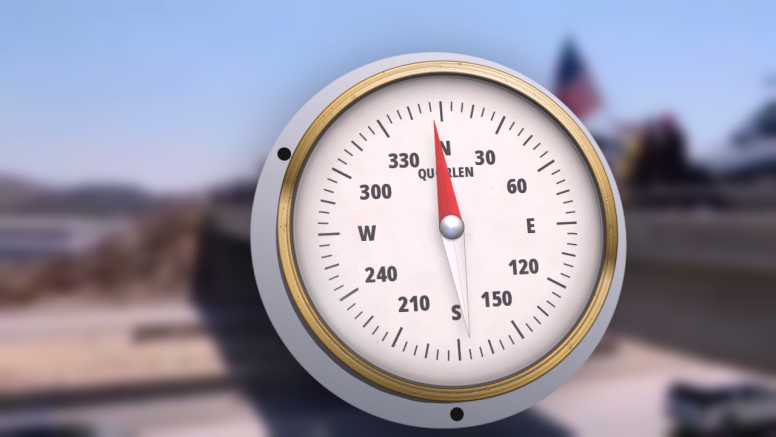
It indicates 355; °
